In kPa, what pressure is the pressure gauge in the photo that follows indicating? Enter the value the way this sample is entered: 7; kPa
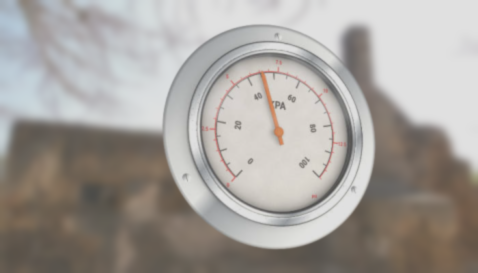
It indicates 45; kPa
